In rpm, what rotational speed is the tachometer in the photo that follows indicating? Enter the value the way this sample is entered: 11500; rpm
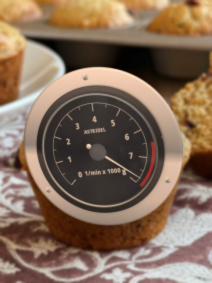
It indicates 7750; rpm
